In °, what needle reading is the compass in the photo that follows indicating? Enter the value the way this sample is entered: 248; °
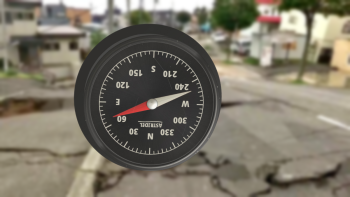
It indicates 70; °
